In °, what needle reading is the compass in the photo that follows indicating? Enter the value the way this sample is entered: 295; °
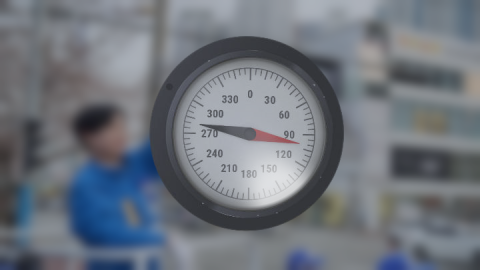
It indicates 100; °
